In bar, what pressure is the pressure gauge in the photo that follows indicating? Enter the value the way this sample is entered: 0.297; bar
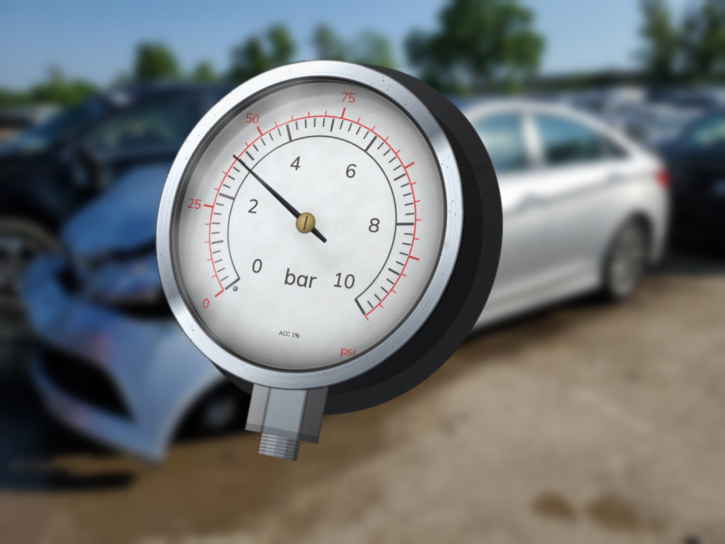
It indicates 2.8; bar
